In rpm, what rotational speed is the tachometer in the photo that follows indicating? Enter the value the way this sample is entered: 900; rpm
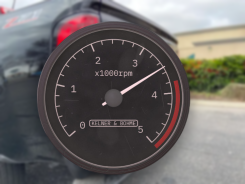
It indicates 3500; rpm
